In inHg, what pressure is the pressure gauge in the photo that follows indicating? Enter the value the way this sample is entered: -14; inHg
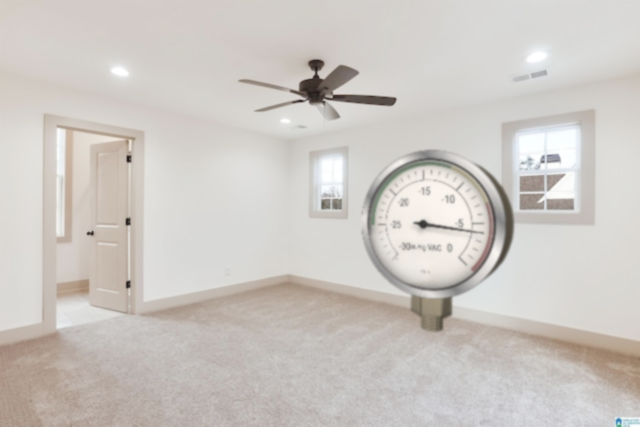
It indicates -4; inHg
